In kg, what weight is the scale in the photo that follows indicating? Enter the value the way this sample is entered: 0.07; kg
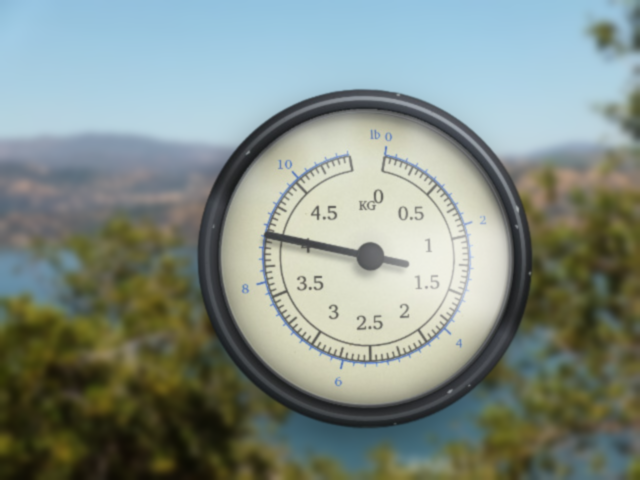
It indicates 4; kg
